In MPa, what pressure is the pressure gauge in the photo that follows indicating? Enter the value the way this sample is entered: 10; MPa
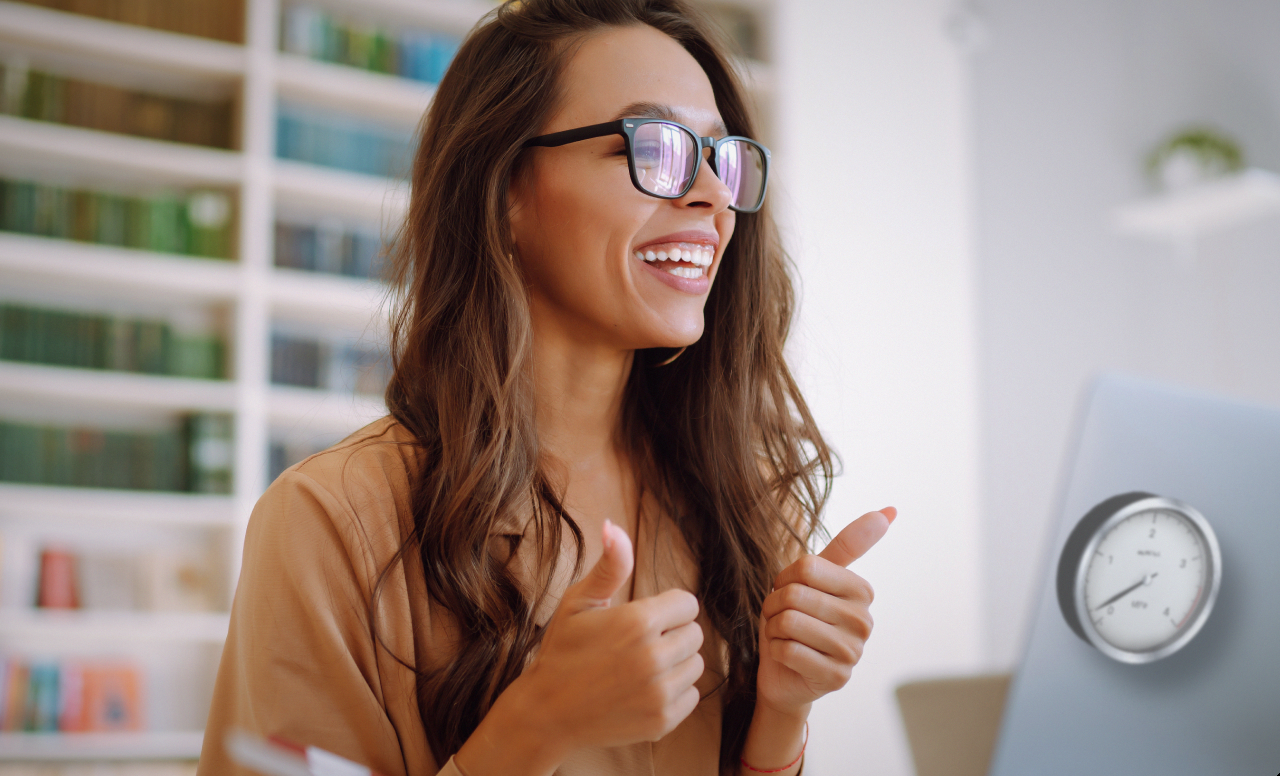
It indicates 0.2; MPa
